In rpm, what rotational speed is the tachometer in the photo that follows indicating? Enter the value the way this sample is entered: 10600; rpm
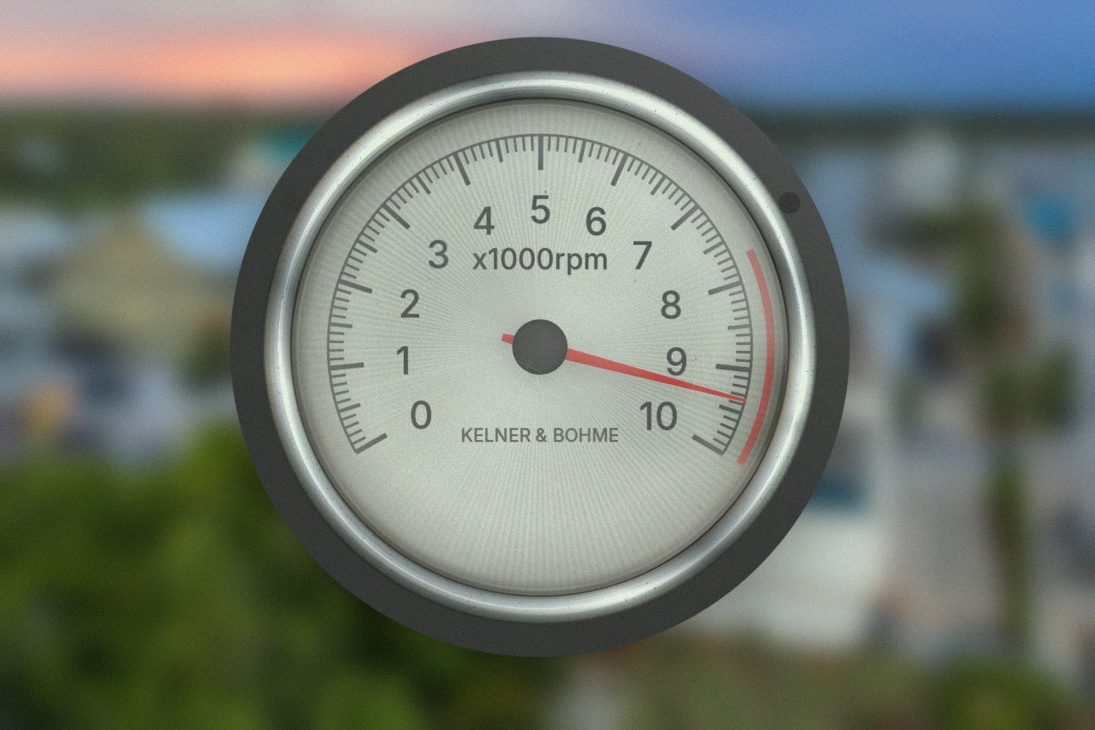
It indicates 9350; rpm
